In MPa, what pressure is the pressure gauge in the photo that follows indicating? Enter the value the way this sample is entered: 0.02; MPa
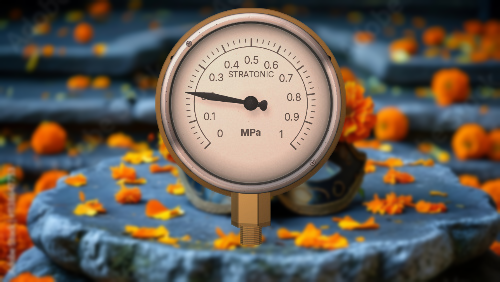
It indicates 0.2; MPa
